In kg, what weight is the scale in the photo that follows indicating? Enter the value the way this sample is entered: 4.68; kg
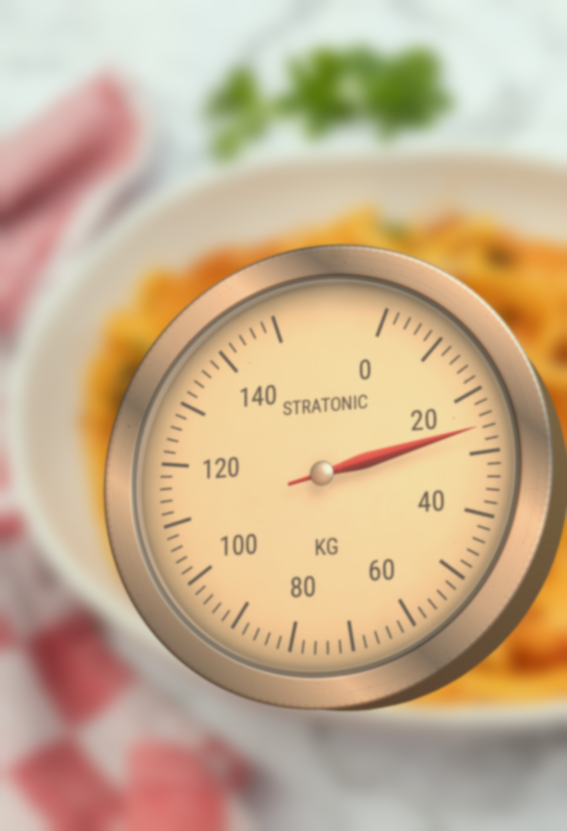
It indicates 26; kg
